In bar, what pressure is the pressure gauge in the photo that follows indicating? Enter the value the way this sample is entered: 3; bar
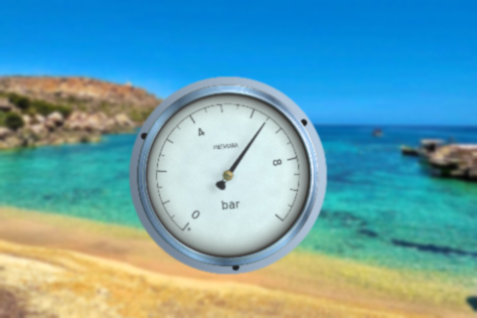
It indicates 6.5; bar
